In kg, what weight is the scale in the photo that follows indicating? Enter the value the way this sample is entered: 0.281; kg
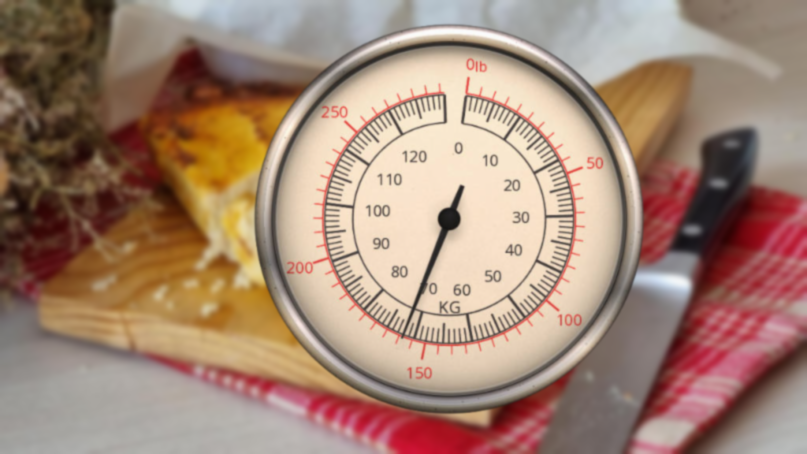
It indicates 72; kg
